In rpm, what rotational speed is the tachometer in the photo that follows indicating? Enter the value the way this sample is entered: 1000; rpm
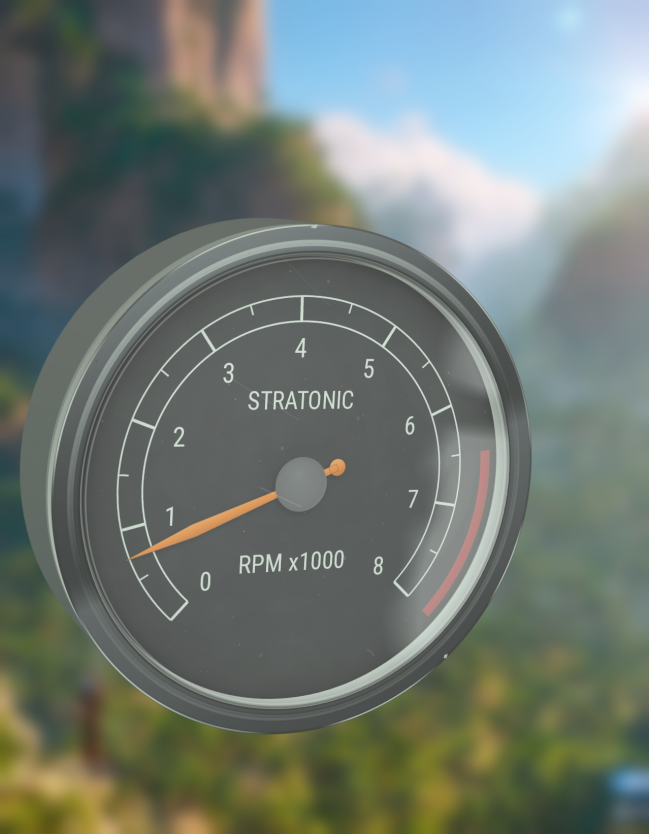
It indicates 750; rpm
